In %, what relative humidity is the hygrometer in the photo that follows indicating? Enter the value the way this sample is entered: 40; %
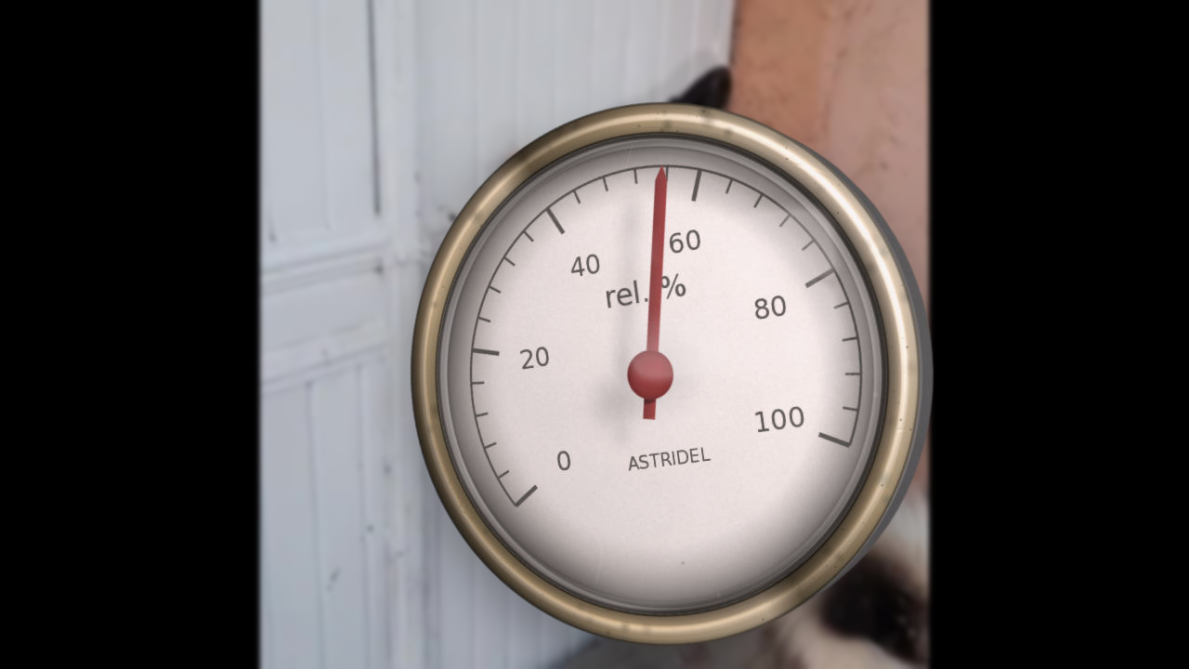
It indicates 56; %
